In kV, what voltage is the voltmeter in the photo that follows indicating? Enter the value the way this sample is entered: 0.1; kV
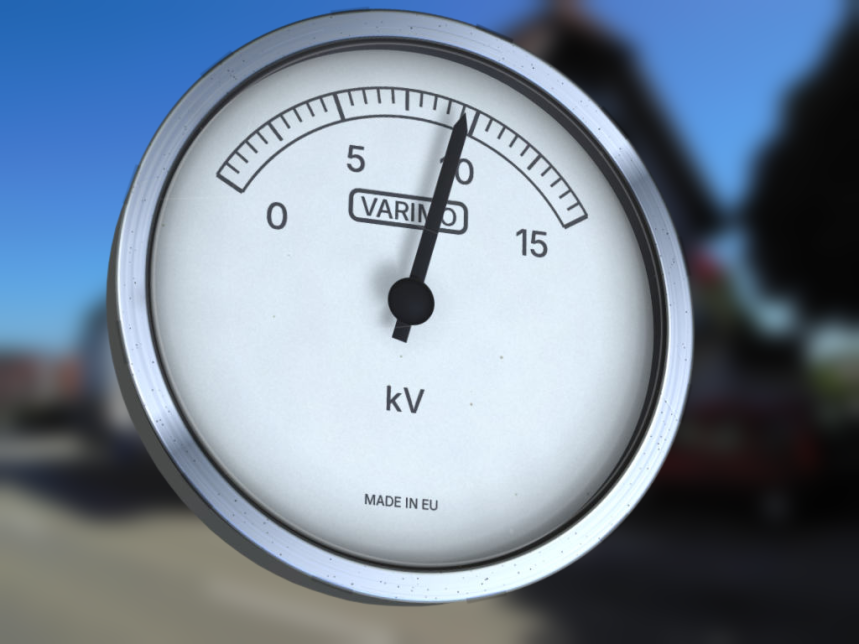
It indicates 9.5; kV
